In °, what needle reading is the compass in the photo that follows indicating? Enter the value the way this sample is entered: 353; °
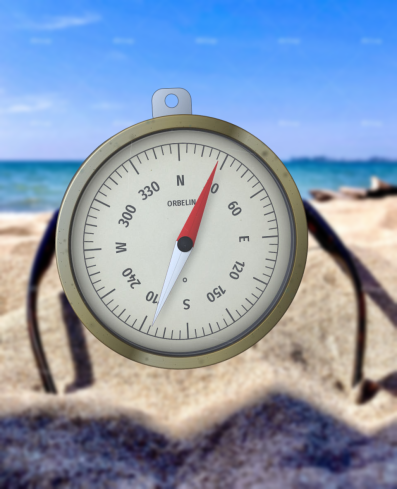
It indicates 25; °
